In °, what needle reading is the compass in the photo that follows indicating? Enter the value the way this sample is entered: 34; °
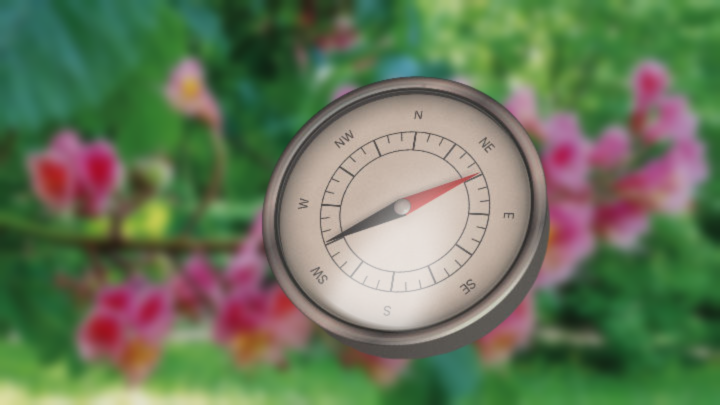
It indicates 60; °
